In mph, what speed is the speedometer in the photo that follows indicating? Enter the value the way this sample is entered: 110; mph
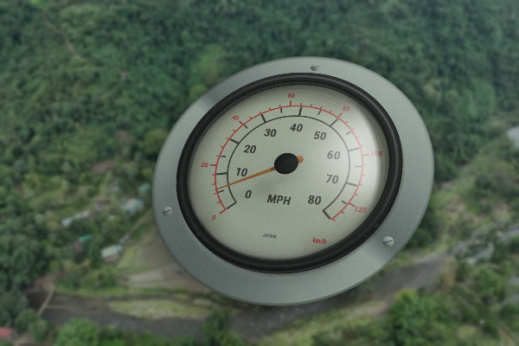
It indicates 5; mph
